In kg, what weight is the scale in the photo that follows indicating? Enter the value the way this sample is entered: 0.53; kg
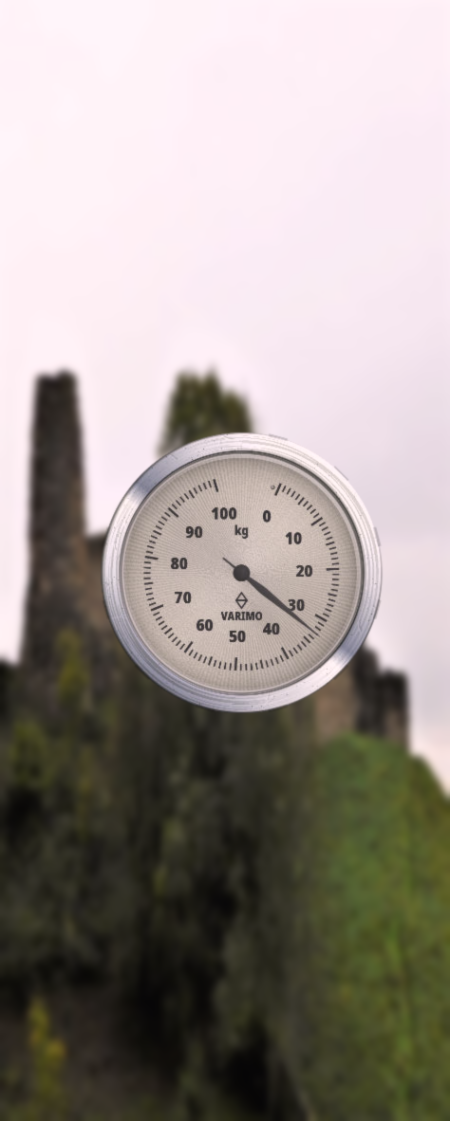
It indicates 33; kg
